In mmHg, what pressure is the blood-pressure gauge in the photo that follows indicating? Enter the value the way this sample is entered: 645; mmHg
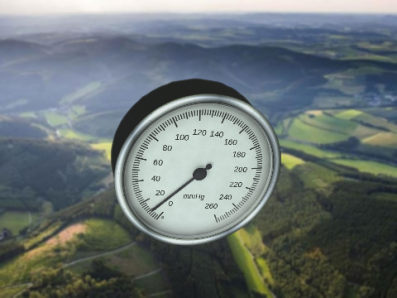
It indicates 10; mmHg
